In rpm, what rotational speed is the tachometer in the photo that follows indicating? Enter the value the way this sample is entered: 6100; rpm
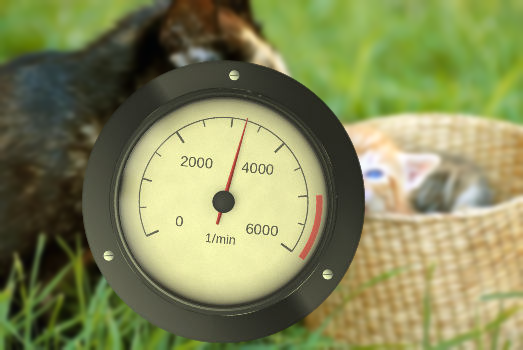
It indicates 3250; rpm
